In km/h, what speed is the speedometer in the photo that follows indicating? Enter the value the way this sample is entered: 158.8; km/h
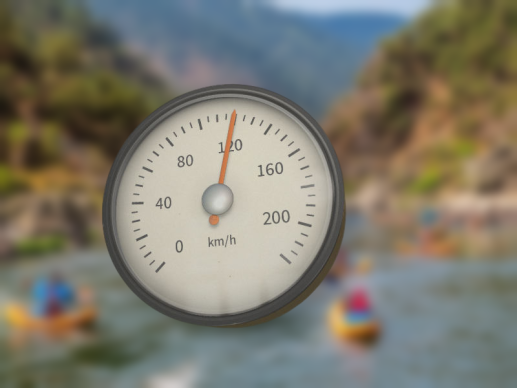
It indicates 120; km/h
